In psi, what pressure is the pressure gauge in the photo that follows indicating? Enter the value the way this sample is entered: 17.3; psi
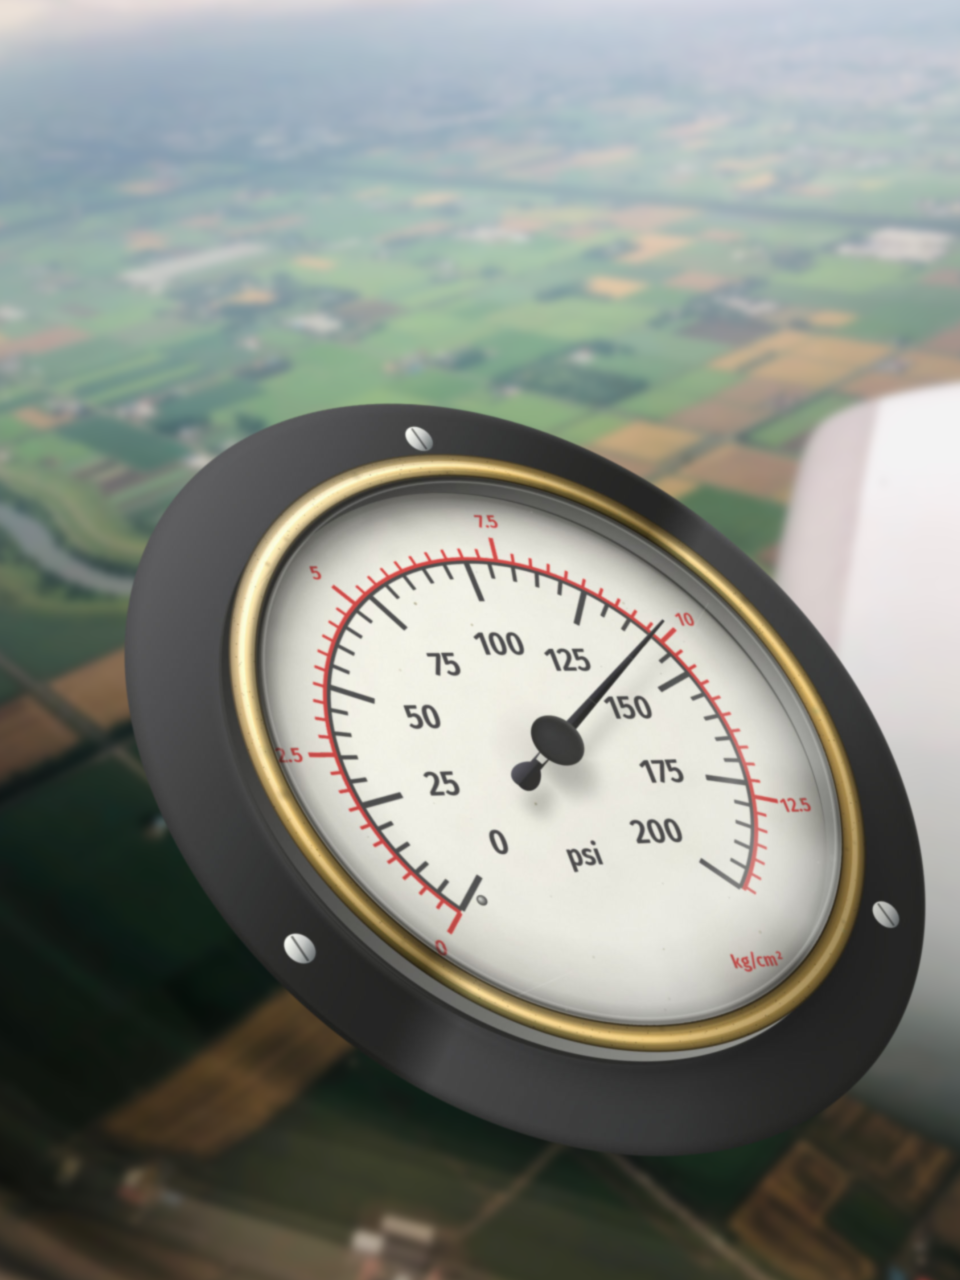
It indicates 140; psi
